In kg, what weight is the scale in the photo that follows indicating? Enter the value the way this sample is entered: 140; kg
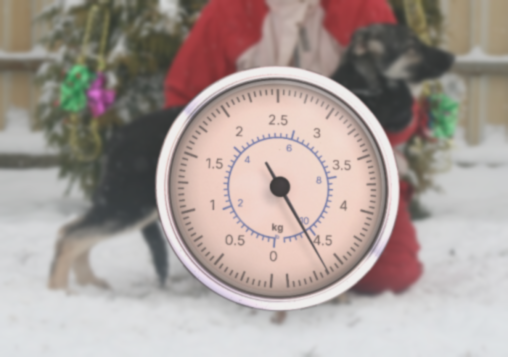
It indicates 4.65; kg
